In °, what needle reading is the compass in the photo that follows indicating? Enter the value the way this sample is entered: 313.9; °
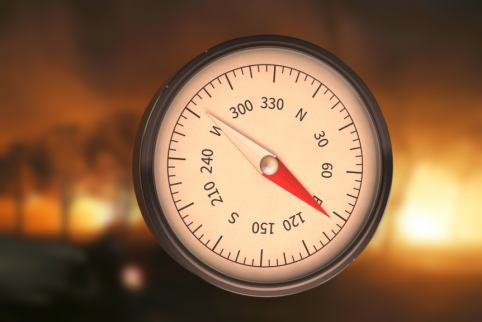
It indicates 95; °
